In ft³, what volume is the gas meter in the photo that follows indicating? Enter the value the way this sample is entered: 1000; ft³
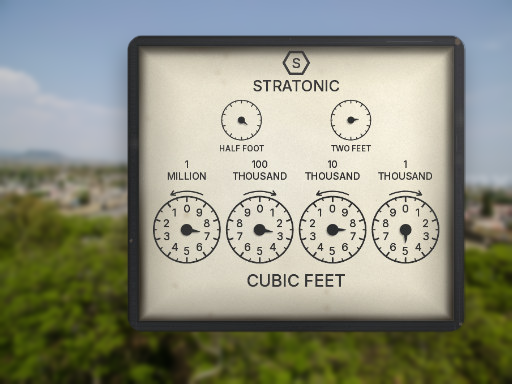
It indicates 727500; ft³
